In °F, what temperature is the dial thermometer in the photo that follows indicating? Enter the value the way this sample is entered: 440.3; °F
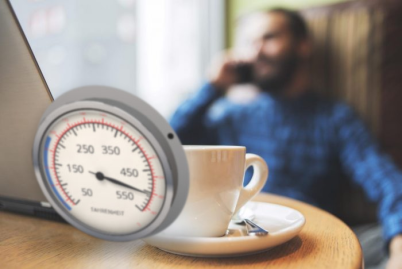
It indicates 500; °F
